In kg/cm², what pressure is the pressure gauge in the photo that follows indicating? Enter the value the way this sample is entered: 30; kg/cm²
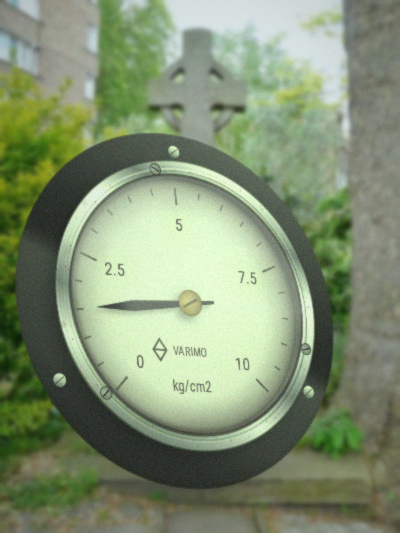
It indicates 1.5; kg/cm²
